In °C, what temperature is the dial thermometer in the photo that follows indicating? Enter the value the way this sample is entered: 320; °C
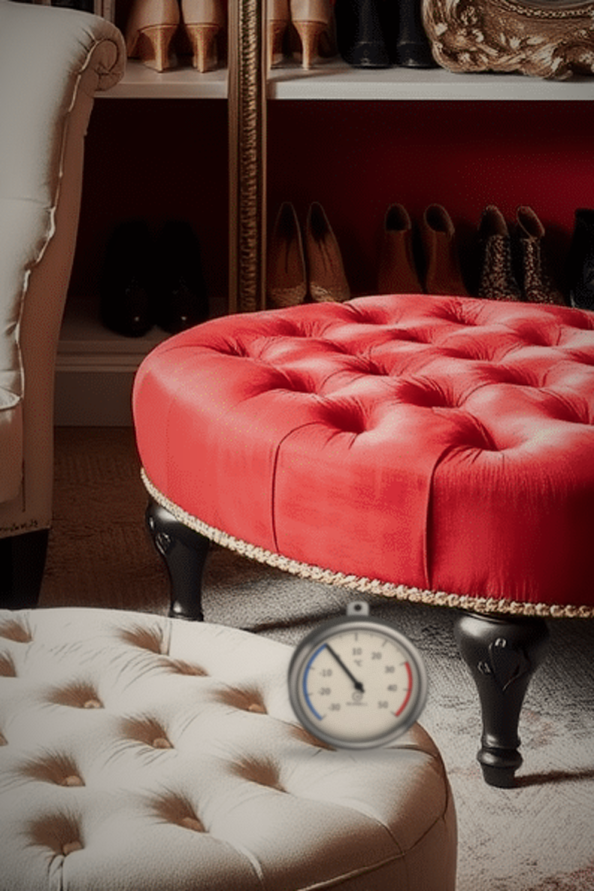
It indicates 0; °C
